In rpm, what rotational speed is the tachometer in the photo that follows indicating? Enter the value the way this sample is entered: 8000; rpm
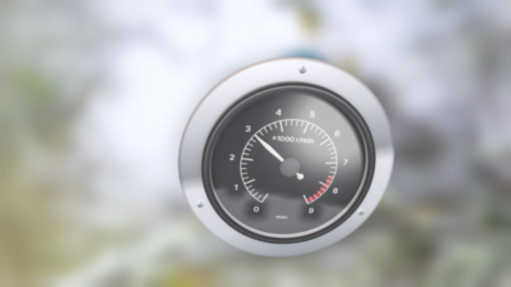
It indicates 3000; rpm
